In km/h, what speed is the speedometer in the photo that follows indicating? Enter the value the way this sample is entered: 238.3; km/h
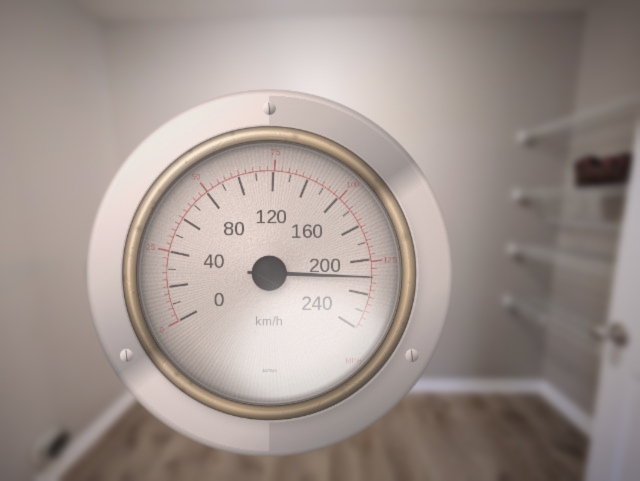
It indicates 210; km/h
